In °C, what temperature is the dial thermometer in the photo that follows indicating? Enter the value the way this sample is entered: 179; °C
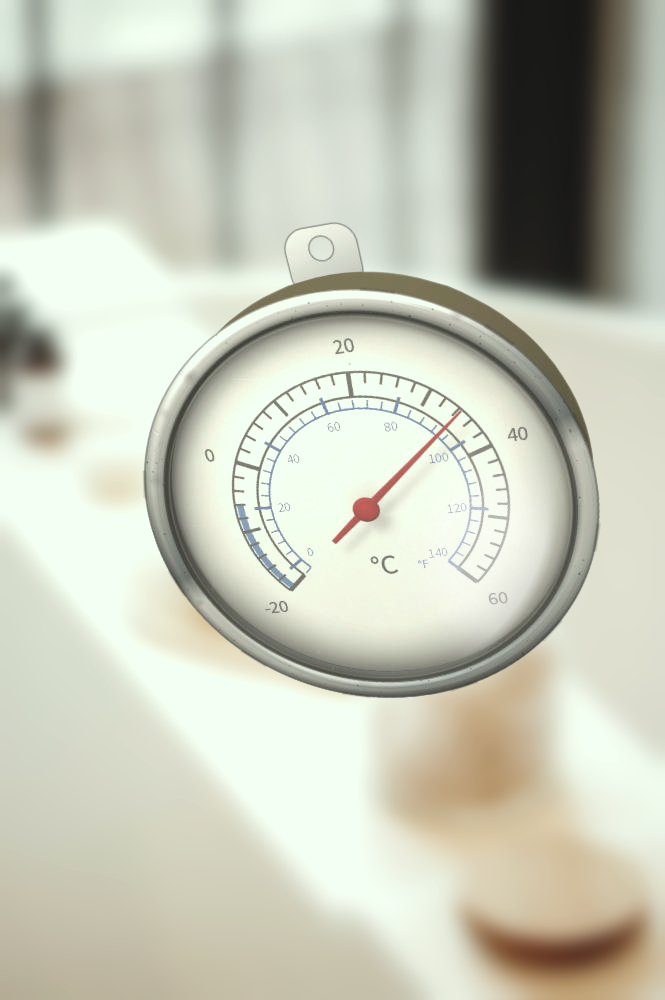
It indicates 34; °C
